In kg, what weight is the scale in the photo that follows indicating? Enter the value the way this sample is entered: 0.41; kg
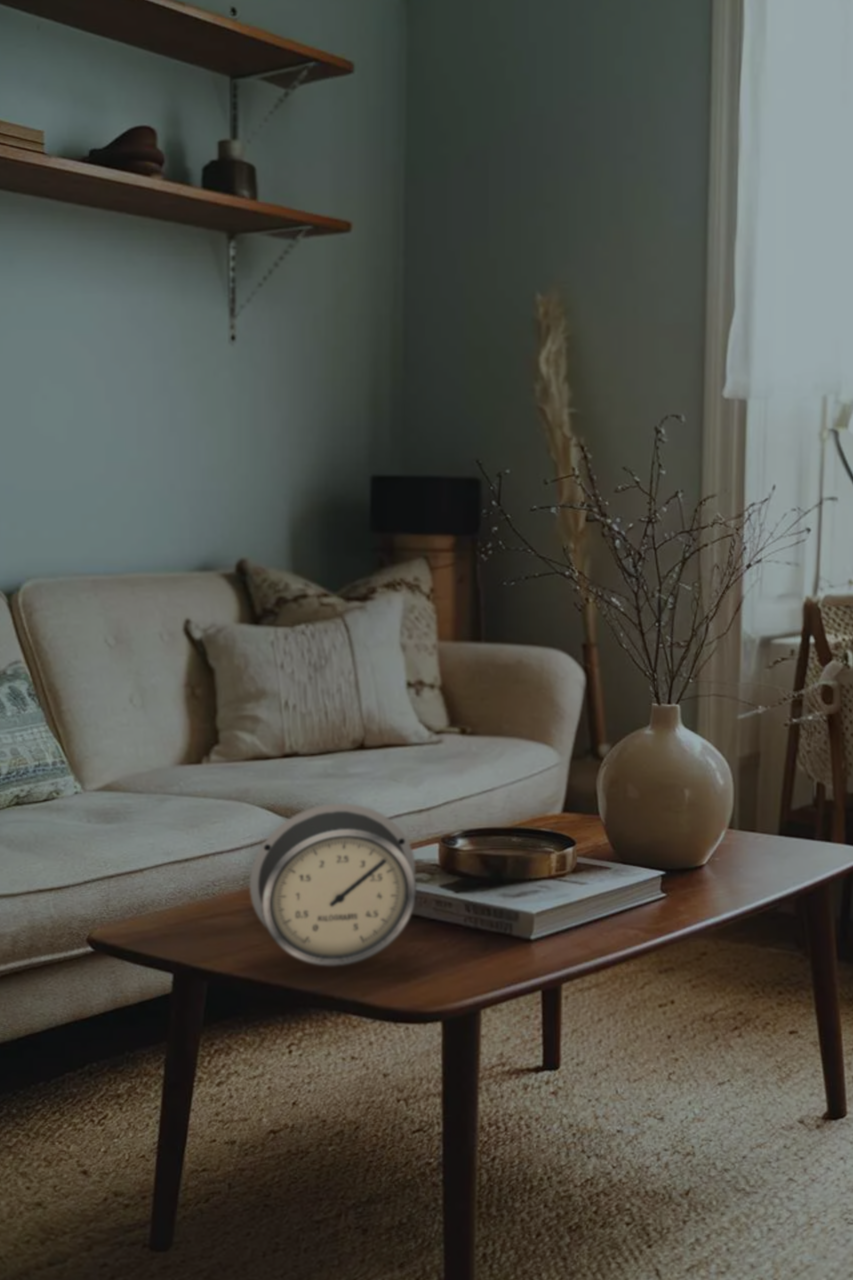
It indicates 3.25; kg
